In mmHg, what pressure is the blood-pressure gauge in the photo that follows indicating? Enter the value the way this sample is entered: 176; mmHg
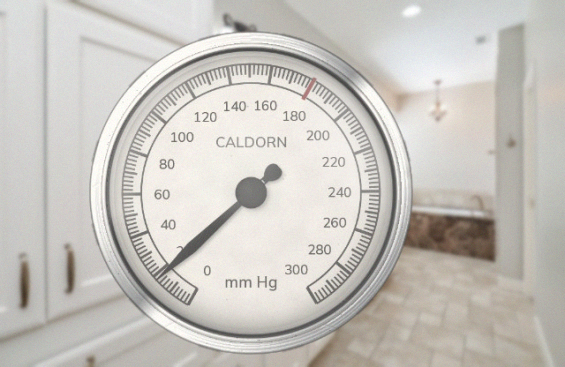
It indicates 18; mmHg
